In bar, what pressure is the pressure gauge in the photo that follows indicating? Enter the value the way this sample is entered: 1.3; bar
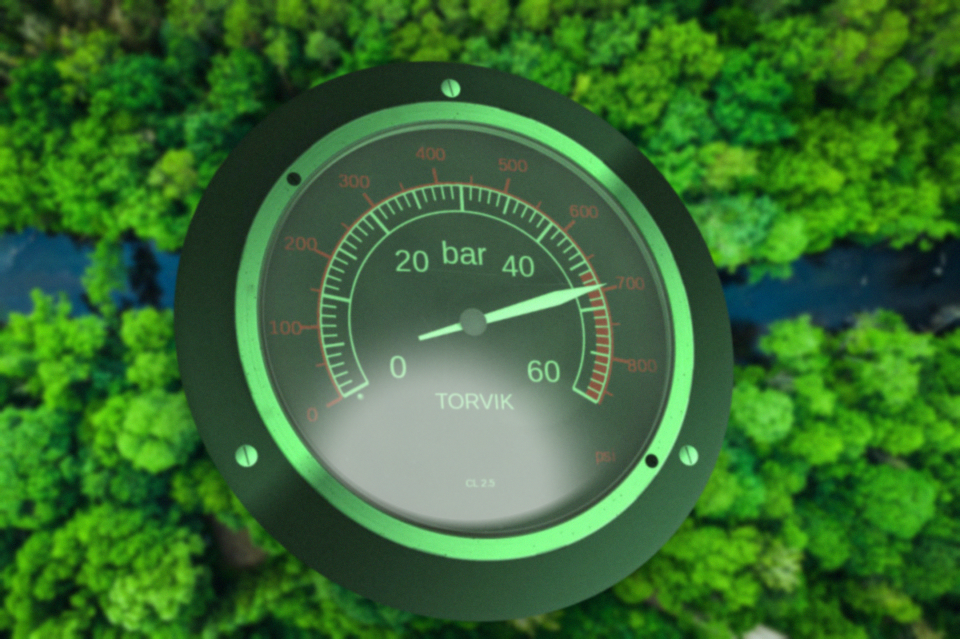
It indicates 48; bar
